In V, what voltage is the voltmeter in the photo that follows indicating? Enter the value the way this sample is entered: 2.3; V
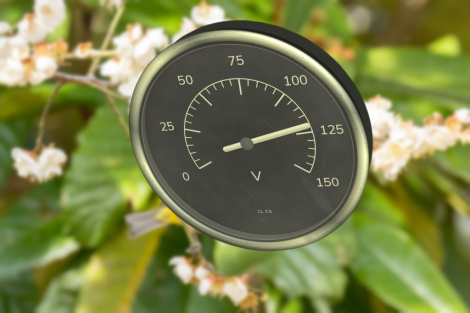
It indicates 120; V
